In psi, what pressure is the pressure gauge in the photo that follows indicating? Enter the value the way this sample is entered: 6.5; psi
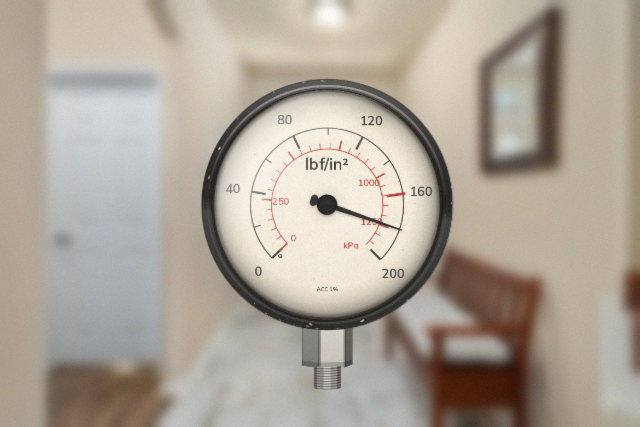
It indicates 180; psi
